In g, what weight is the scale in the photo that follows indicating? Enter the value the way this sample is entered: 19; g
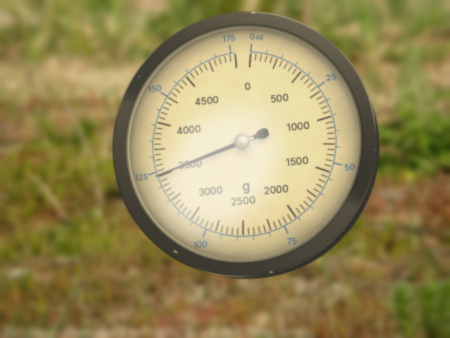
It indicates 3500; g
